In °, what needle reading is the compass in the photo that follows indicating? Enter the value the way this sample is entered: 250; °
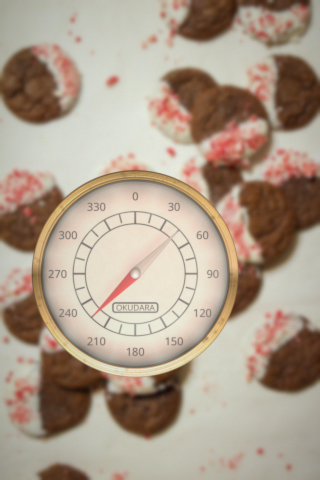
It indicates 225; °
